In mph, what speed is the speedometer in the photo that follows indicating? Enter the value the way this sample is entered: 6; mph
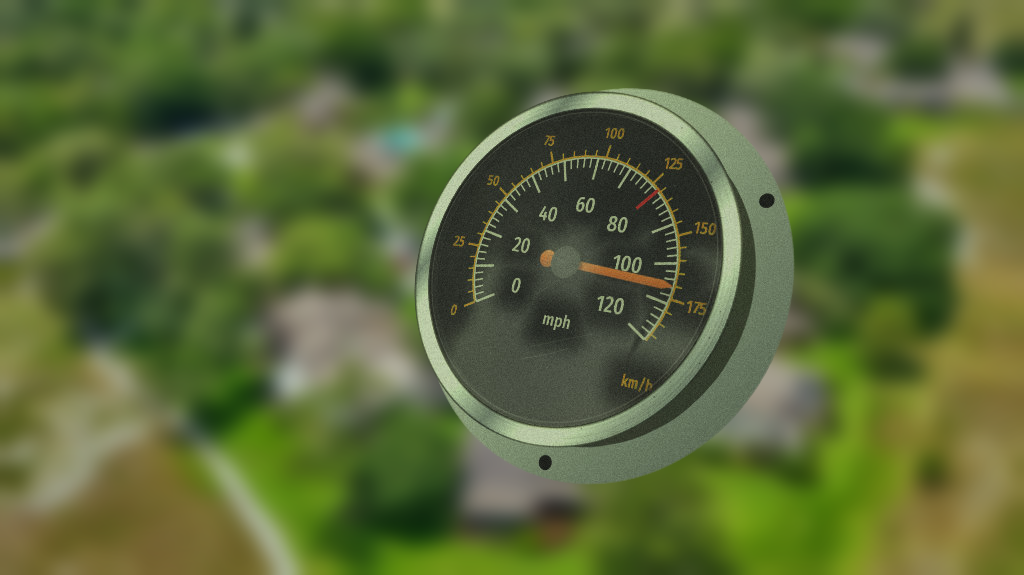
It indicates 106; mph
